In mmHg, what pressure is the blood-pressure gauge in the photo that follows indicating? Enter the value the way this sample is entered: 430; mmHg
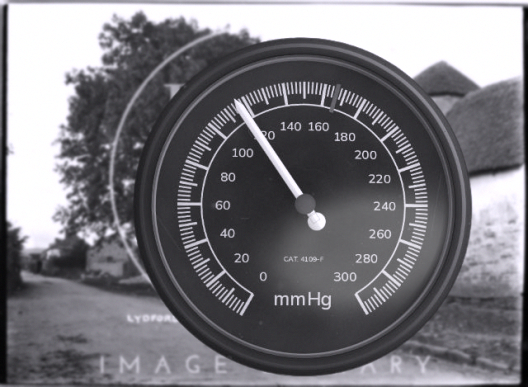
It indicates 116; mmHg
